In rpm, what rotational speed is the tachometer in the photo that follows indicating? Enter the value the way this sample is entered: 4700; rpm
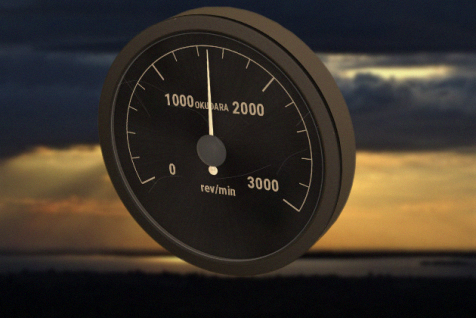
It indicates 1500; rpm
